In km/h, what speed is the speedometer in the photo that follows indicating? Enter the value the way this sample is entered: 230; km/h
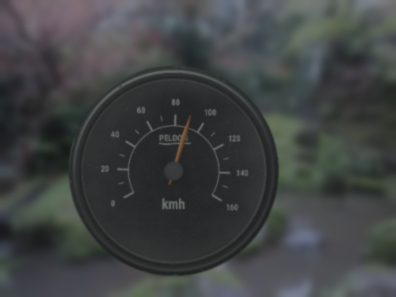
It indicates 90; km/h
